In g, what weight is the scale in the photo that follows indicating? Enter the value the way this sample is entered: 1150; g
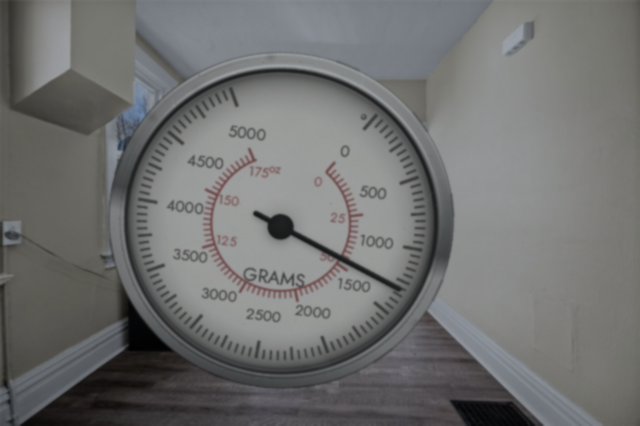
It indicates 1300; g
